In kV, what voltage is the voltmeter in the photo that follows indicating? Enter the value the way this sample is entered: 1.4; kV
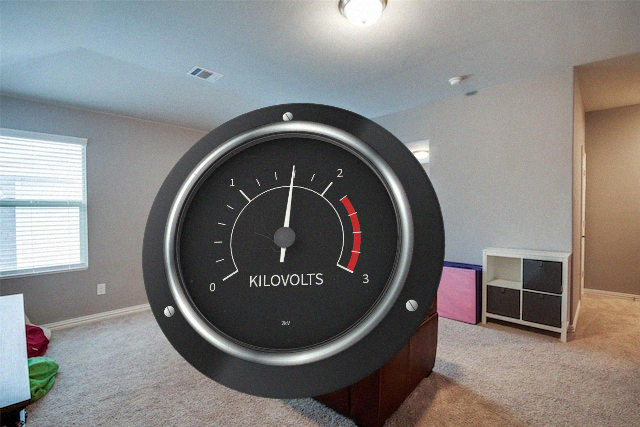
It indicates 1.6; kV
